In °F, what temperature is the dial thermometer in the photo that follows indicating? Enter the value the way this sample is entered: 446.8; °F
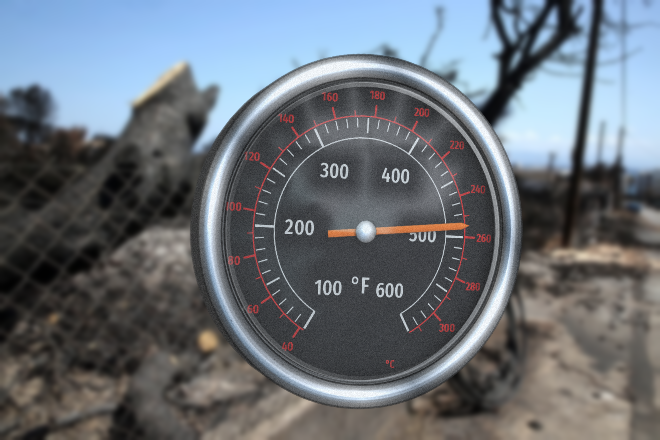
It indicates 490; °F
